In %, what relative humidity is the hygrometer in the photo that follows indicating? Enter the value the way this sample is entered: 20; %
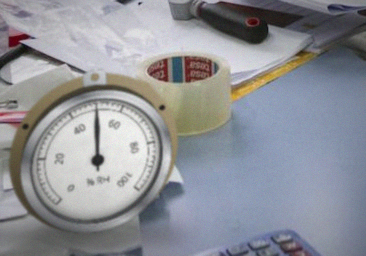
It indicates 50; %
